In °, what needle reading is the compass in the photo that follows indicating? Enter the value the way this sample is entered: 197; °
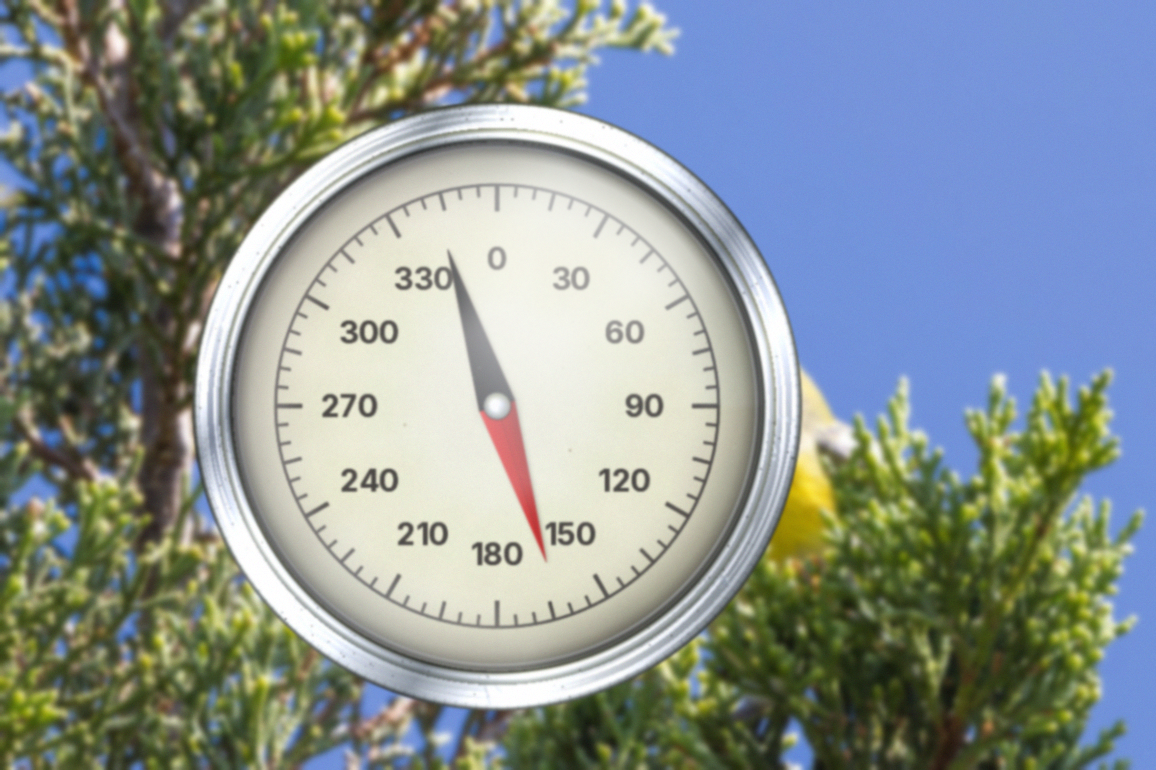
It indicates 162.5; °
